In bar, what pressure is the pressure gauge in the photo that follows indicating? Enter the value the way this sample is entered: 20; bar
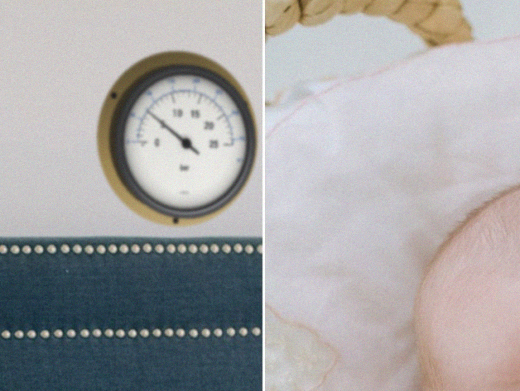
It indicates 5; bar
